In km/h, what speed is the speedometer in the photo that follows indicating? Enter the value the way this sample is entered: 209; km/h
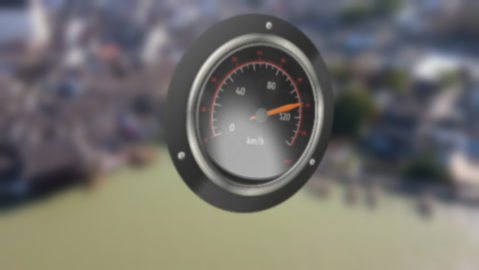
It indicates 110; km/h
